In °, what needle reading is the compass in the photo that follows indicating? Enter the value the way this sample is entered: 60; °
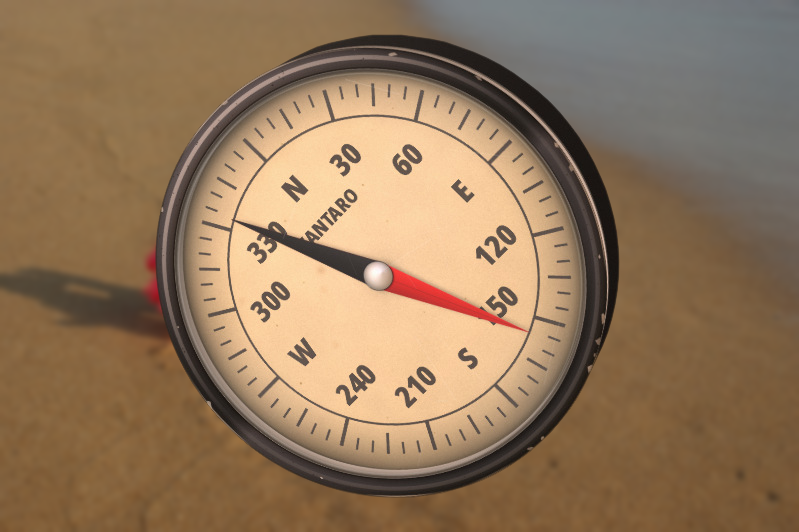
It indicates 155; °
